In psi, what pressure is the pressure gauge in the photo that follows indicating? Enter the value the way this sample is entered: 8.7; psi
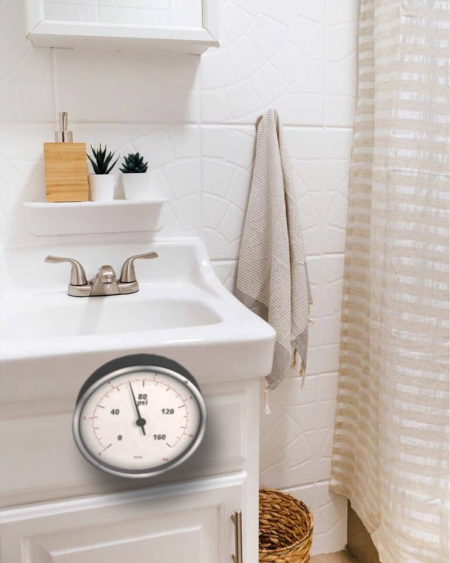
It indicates 70; psi
